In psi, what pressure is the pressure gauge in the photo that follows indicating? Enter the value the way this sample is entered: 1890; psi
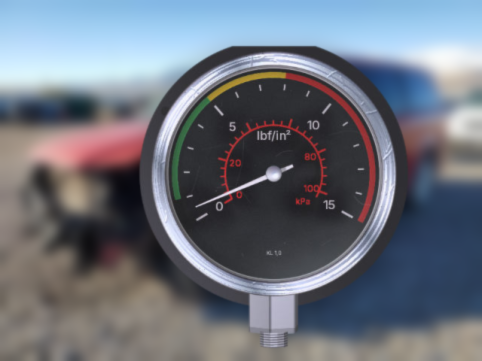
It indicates 0.5; psi
